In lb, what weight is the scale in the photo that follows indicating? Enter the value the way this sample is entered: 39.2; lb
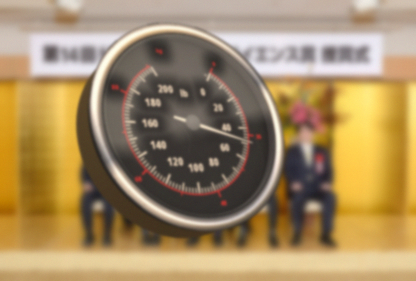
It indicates 50; lb
